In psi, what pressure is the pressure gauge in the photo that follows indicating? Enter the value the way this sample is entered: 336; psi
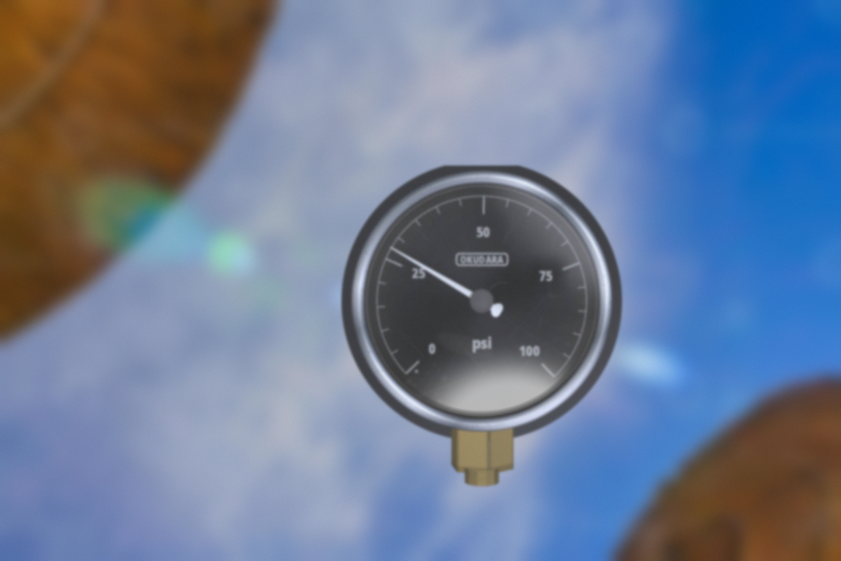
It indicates 27.5; psi
